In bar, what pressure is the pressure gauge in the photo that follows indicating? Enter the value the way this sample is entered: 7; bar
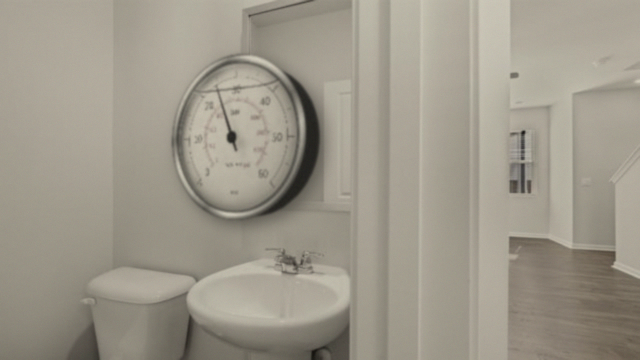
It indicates 25; bar
